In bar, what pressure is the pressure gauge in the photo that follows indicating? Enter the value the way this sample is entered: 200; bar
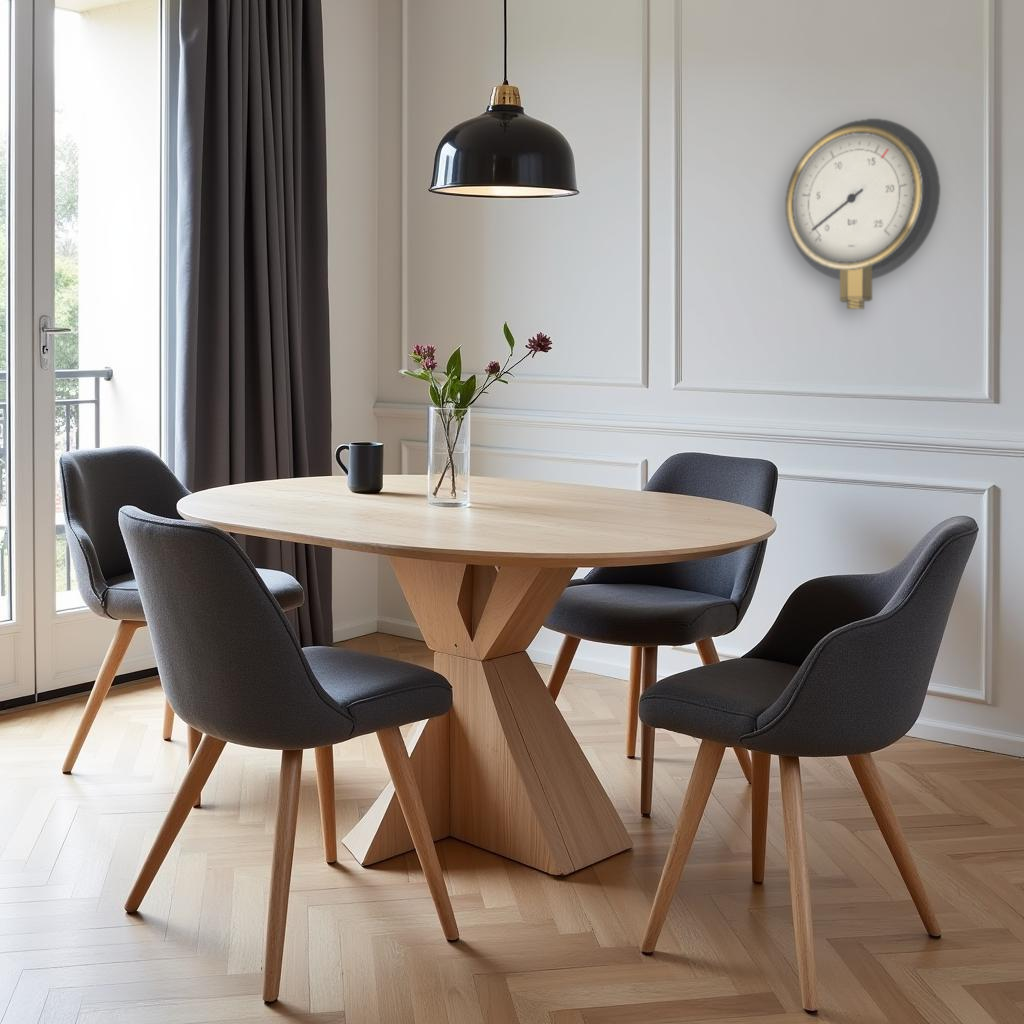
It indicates 1; bar
